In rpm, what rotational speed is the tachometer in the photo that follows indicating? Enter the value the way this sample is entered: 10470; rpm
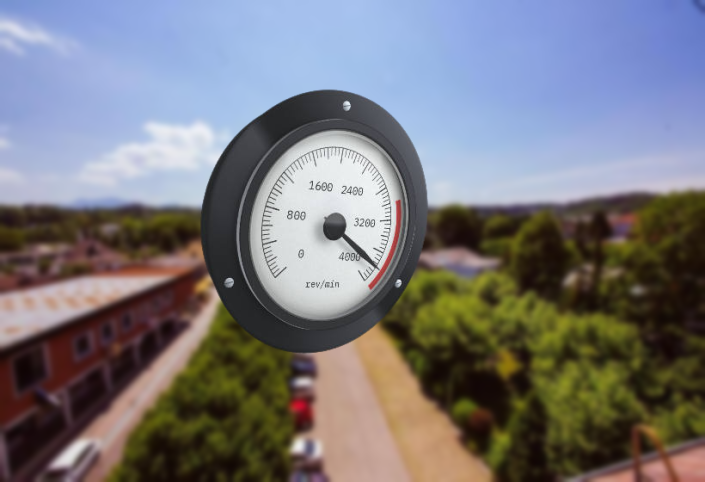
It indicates 3800; rpm
